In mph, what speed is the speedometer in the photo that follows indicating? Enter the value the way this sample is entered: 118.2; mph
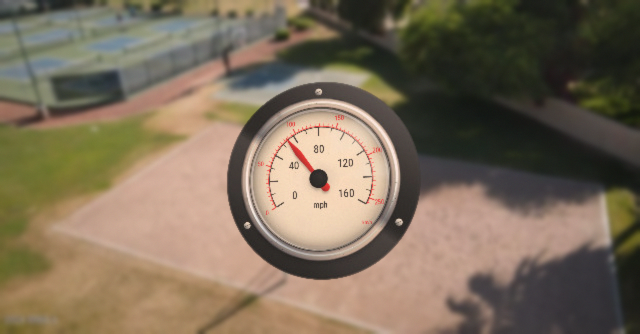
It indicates 55; mph
